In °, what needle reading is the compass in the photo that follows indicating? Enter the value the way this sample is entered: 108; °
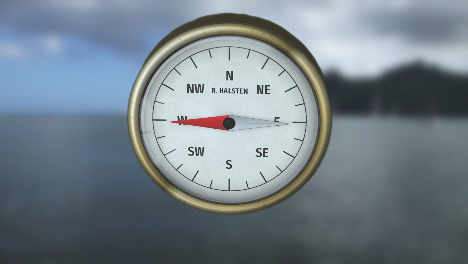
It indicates 270; °
